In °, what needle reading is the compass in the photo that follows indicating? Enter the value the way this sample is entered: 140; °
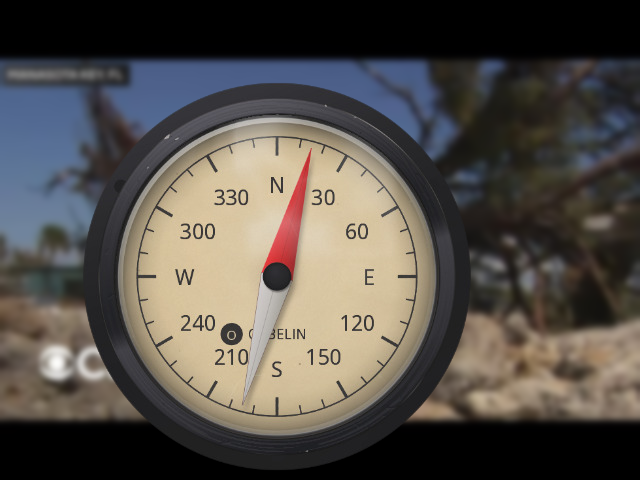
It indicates 15; °
